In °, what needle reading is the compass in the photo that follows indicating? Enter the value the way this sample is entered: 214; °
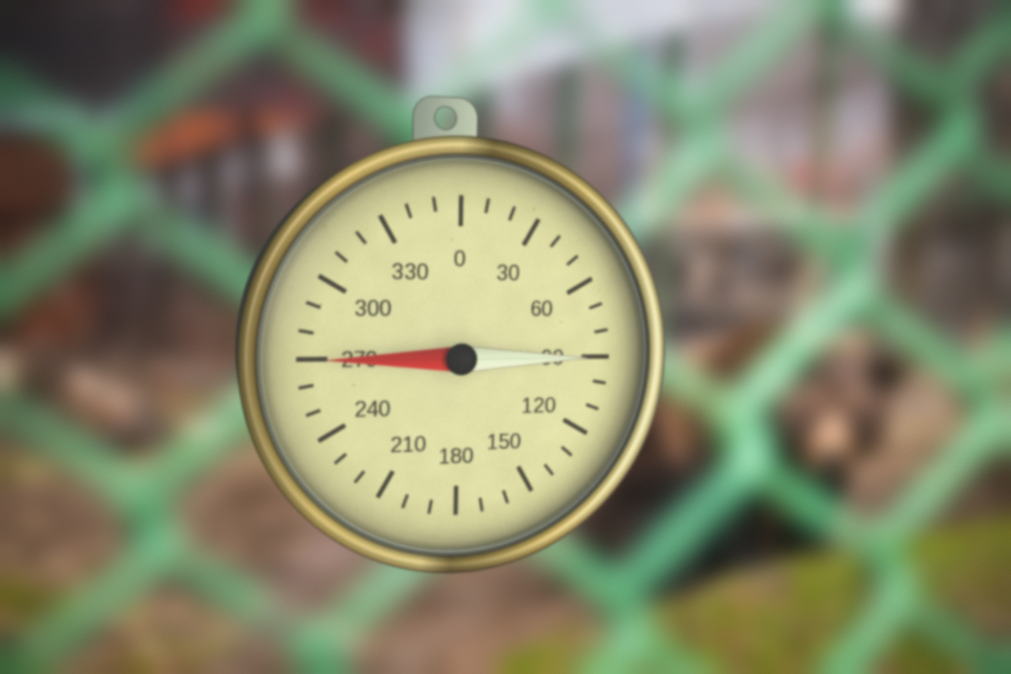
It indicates 270; °
